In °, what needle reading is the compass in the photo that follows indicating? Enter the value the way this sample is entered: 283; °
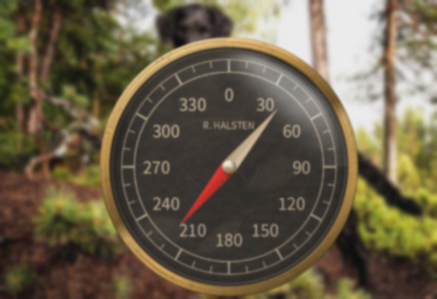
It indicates 220; °
